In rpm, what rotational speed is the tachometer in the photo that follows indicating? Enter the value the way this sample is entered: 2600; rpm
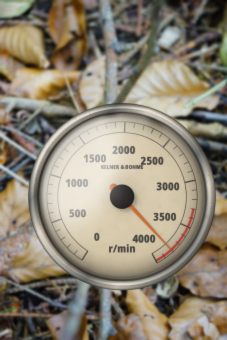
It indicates 3800; rpm
